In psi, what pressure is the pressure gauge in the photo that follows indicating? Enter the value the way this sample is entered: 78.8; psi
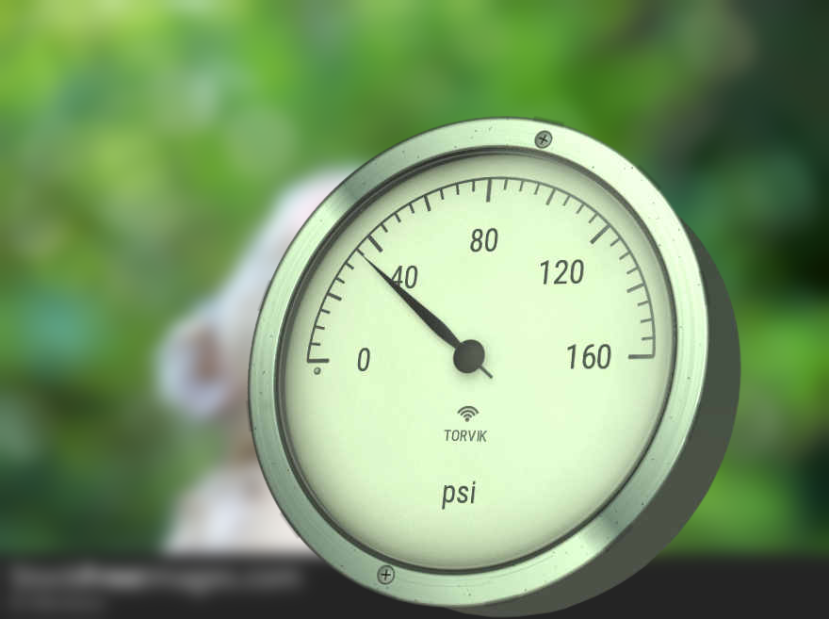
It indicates 35; psi
